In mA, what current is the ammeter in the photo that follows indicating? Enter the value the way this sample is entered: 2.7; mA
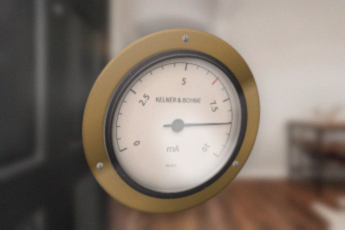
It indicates 8.5; mA
